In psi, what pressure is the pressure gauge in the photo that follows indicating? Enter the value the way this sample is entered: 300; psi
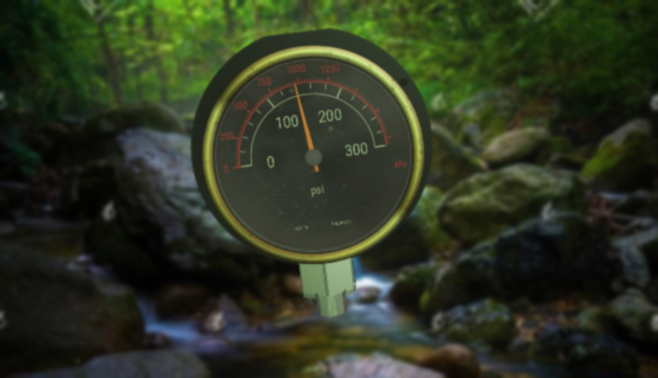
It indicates 140; psi
